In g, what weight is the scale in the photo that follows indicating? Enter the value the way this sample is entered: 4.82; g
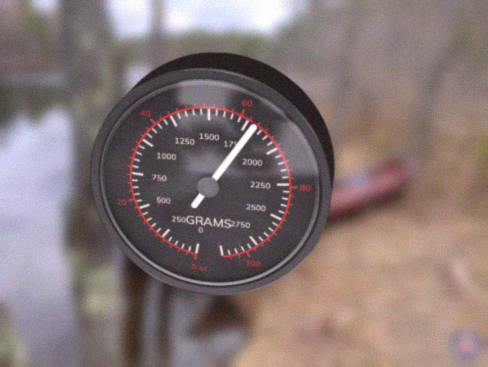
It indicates 1800; g
